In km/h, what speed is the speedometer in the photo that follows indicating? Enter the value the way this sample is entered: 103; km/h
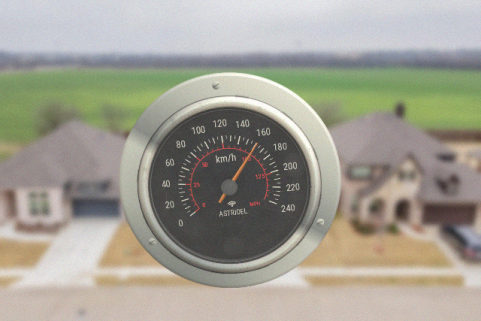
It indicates 160; km/h
